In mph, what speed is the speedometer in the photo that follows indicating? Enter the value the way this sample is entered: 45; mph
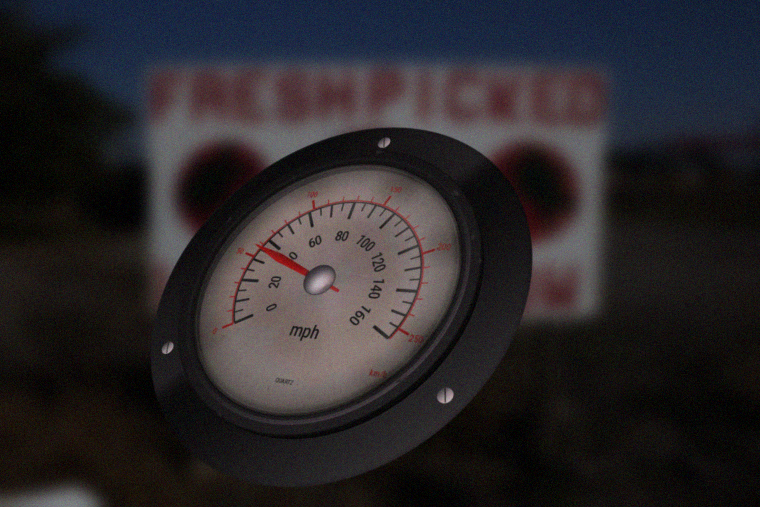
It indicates 35; mph
